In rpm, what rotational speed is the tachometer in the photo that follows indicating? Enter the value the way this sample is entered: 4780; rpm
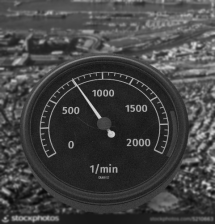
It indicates 750; rpm
